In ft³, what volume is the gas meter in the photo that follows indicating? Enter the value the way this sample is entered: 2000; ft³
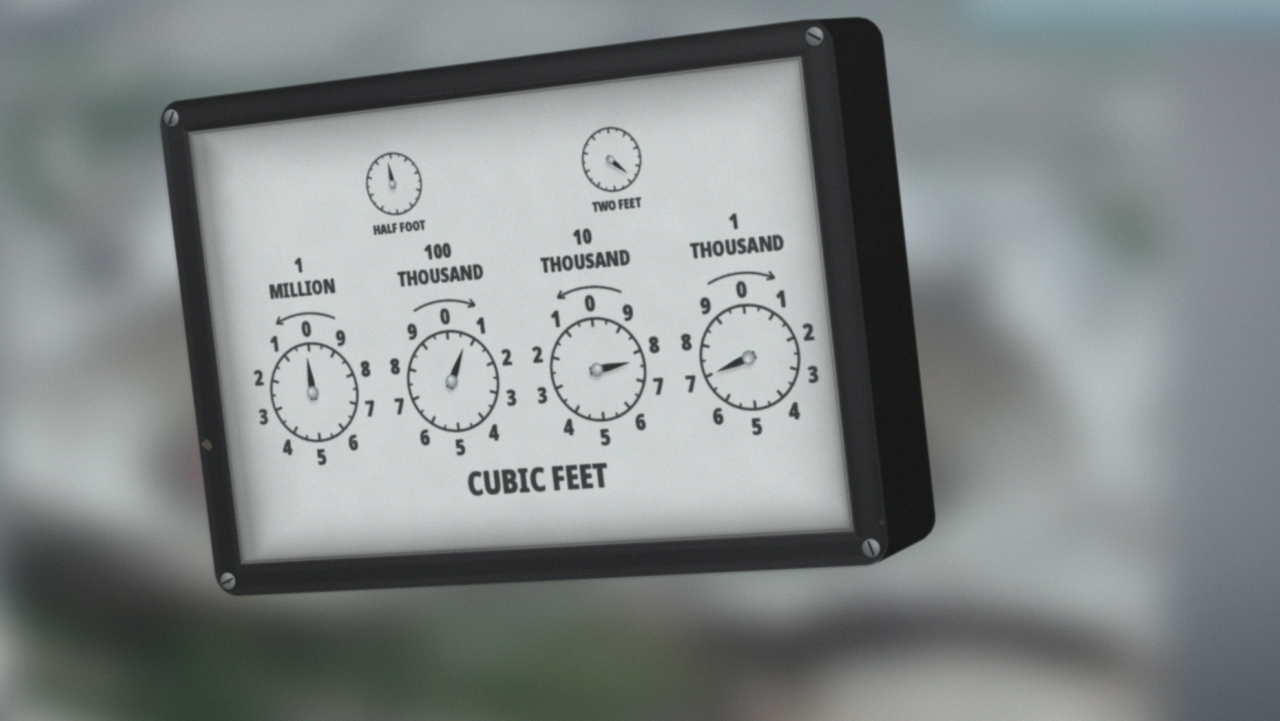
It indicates 7700; ft³
